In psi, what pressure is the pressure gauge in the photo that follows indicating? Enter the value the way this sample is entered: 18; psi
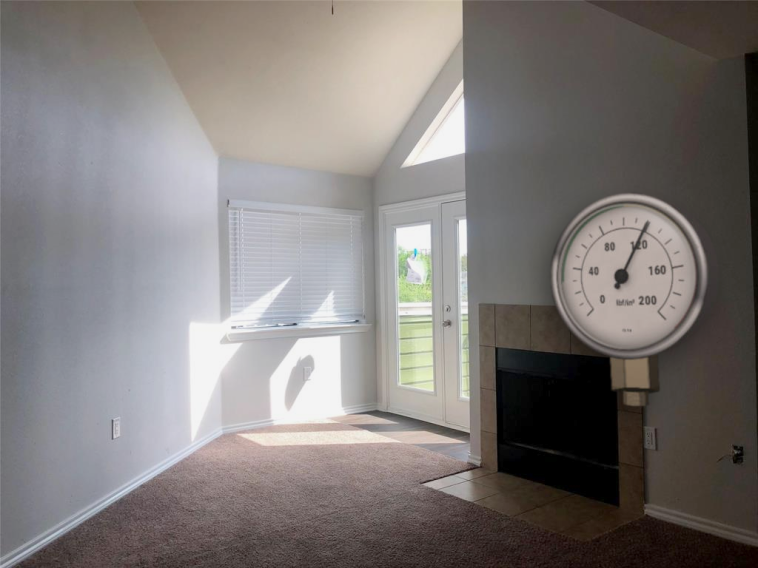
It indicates 120; psi
